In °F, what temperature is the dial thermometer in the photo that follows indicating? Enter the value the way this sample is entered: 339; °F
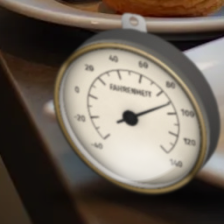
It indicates 90; °F
